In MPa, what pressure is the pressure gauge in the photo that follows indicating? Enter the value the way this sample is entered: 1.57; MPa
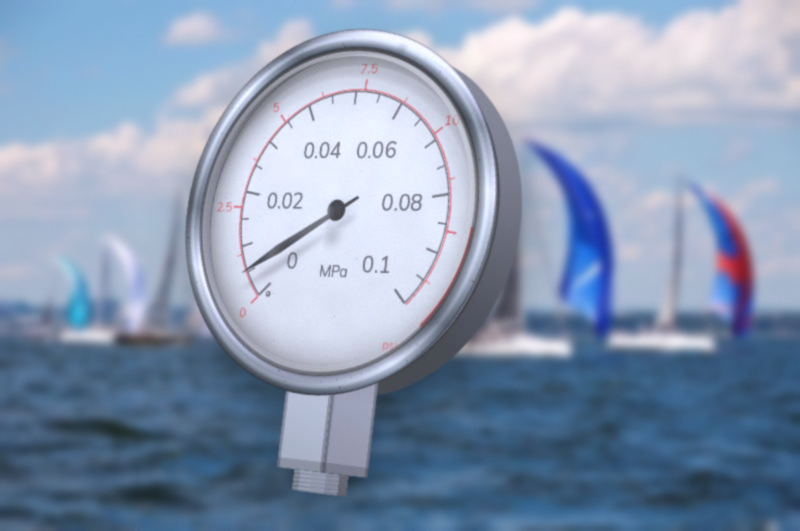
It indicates 0.005; MPa
